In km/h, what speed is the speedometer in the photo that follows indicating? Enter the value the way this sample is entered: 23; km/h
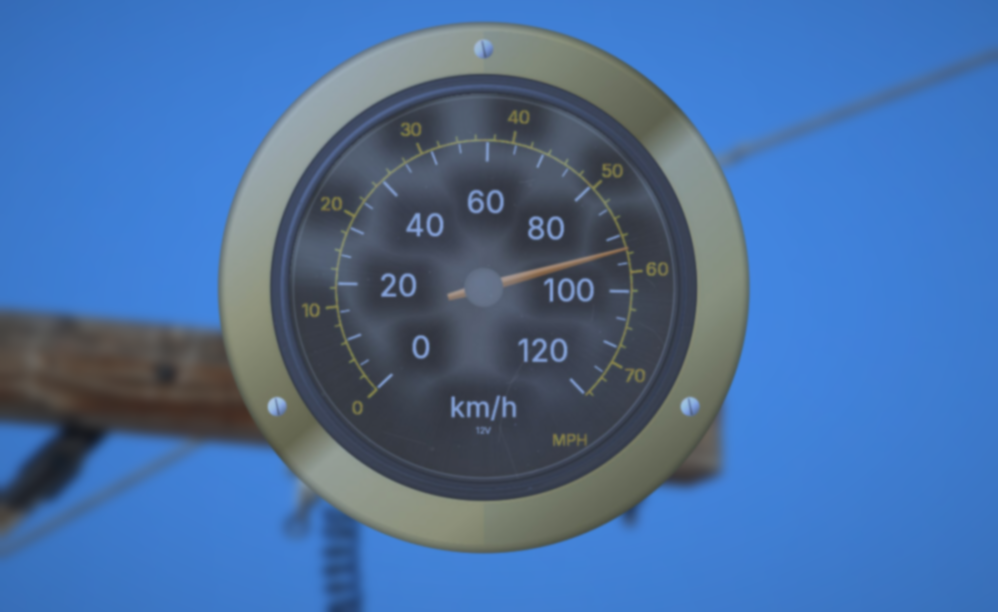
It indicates 92.5; km/h
